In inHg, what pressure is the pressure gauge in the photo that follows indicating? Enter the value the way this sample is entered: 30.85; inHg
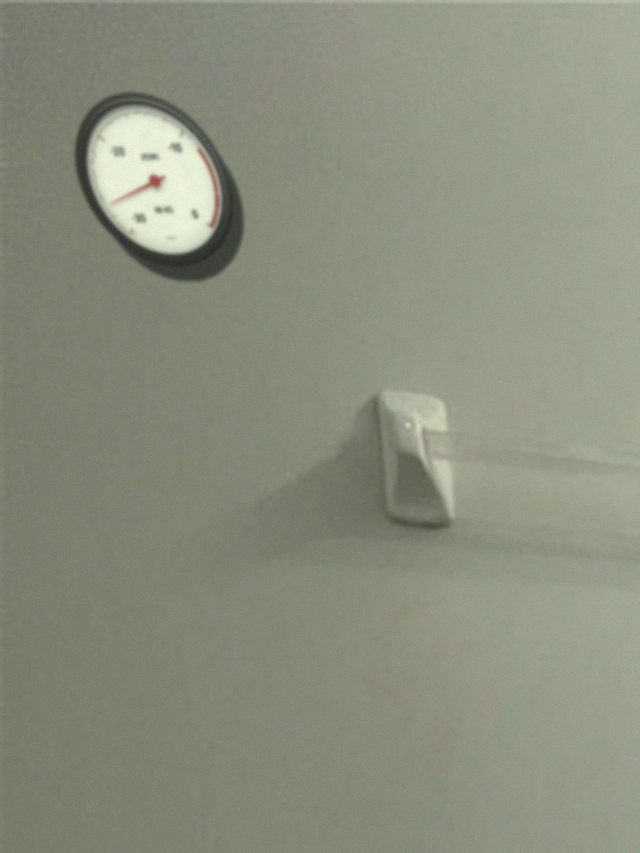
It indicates -27; inHg
